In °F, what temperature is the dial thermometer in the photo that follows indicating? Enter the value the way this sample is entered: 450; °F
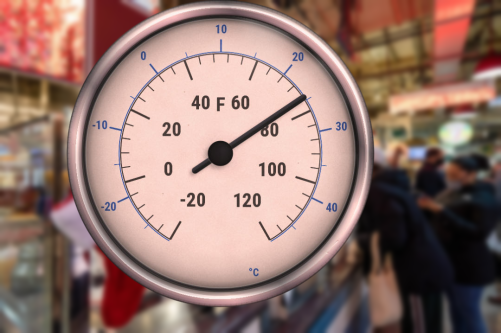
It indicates 76; °F
